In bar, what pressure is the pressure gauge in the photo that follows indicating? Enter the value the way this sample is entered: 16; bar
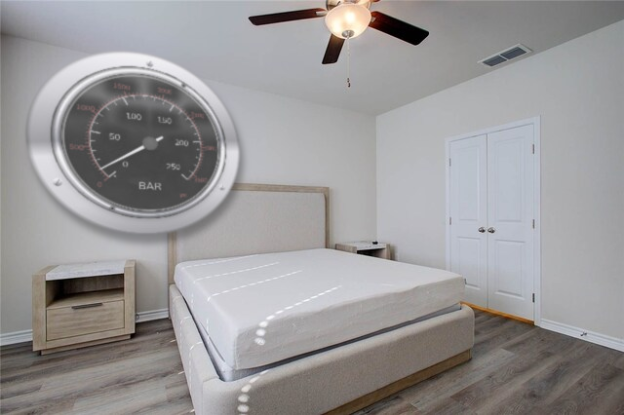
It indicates 10; bar
